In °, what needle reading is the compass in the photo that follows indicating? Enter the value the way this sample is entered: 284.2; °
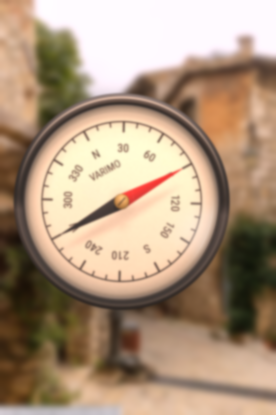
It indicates 90; °
